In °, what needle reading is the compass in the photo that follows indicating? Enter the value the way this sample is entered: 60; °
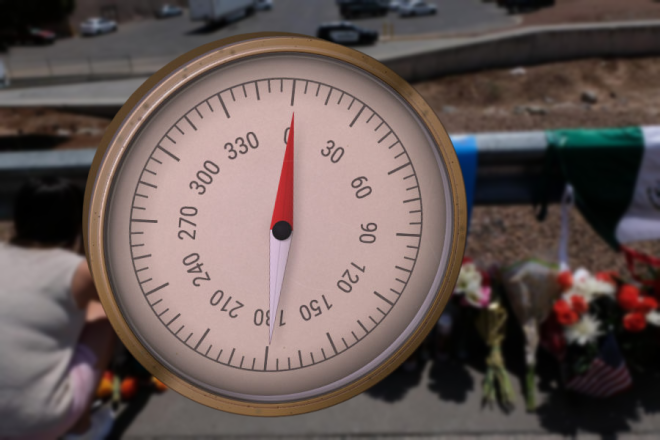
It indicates 0; °
